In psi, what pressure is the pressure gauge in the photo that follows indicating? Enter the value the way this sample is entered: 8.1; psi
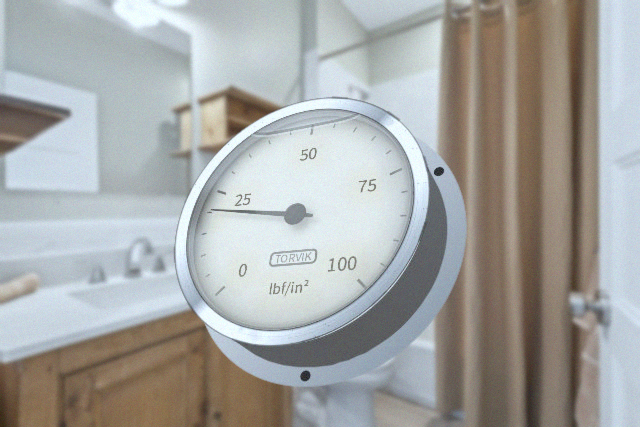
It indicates 20; psi
